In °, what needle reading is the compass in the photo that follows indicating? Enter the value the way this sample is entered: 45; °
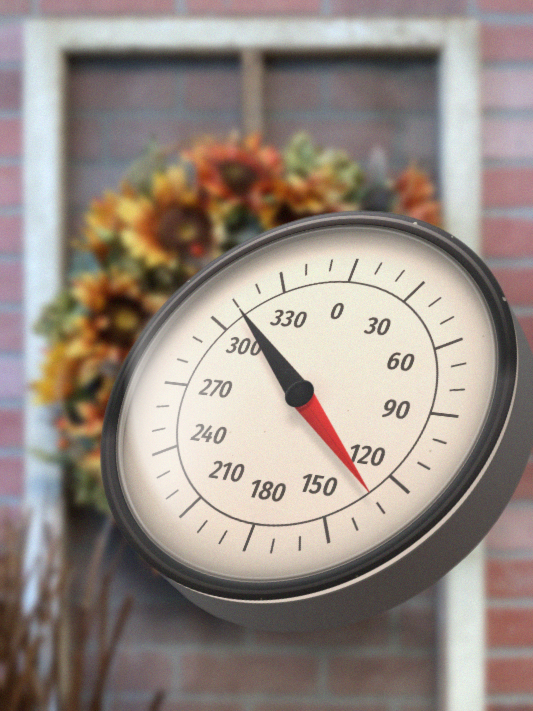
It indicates 130; °
